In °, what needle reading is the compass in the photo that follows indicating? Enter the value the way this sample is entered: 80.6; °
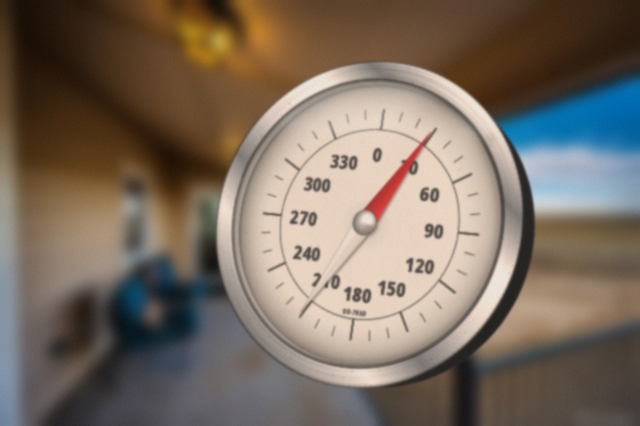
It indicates 30; °
